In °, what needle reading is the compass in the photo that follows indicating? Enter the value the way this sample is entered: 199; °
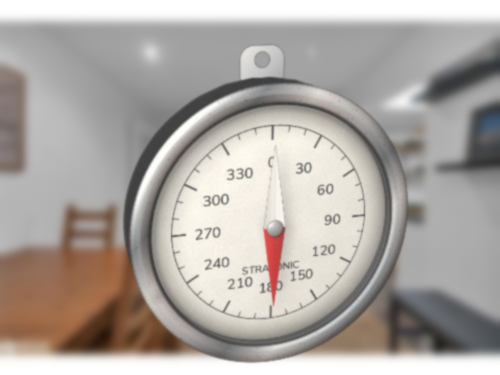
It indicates 180; °
